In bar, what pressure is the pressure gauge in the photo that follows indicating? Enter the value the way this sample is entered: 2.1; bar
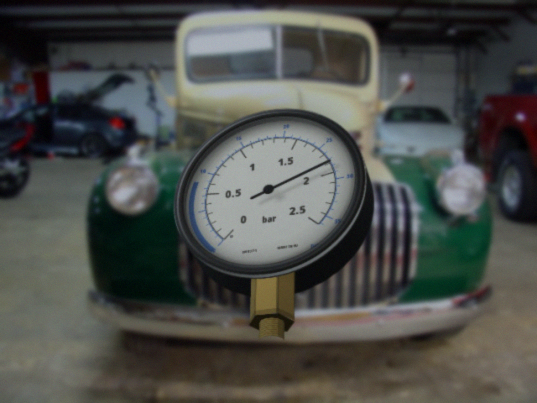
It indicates 1.9; bar
